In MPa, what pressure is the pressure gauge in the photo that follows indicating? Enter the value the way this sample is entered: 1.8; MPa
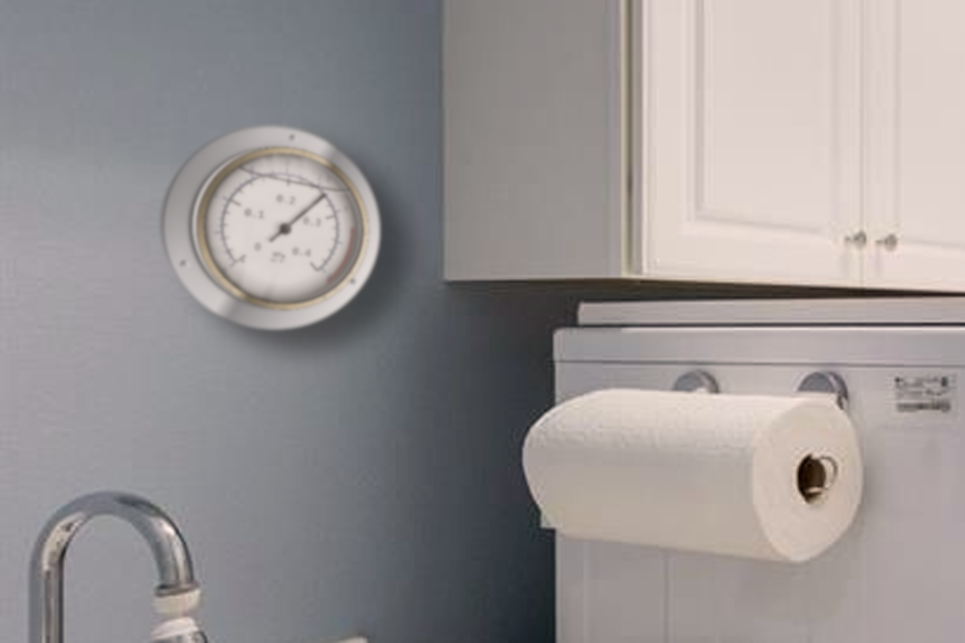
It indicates 0.26; MPa
